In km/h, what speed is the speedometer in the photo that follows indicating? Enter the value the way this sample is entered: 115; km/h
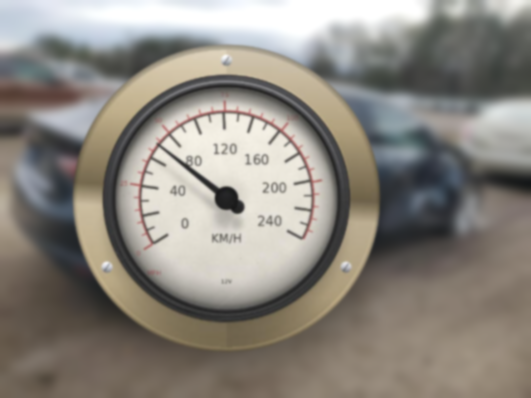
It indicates 70; km/h
